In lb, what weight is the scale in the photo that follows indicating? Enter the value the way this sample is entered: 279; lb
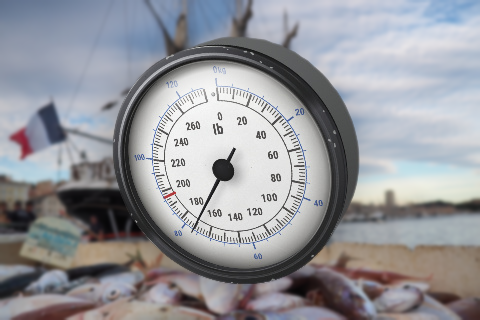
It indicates 170; lb
